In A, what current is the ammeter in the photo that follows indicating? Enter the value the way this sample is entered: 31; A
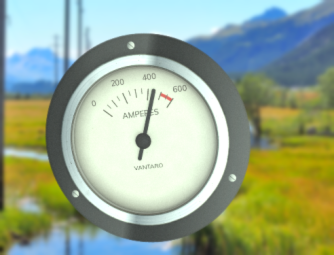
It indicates 450; A
